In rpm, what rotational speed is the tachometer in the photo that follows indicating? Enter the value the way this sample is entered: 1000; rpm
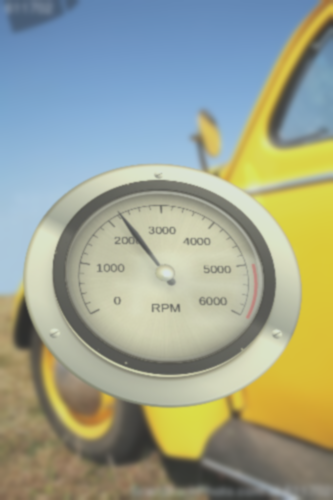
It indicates 2200; rpm
